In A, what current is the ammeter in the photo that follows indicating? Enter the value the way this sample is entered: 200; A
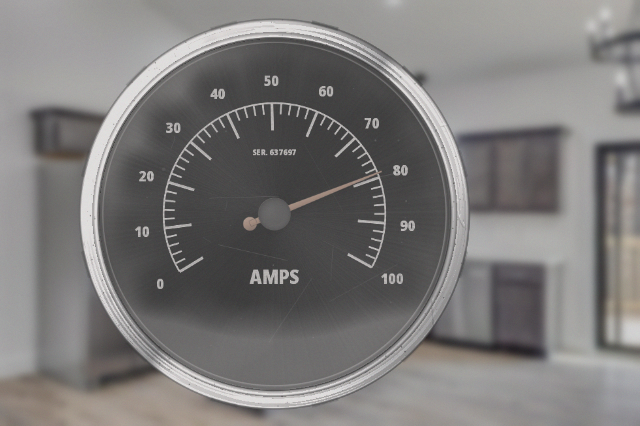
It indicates 79; A
